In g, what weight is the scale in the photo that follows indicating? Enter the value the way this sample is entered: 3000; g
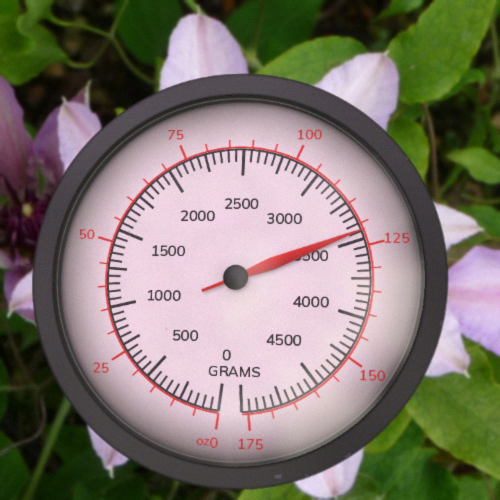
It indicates 3450; g
